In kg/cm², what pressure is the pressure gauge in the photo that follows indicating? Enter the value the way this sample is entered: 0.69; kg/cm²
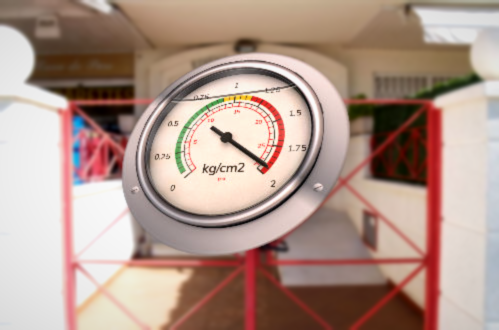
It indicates 1.95; kg/cm²
